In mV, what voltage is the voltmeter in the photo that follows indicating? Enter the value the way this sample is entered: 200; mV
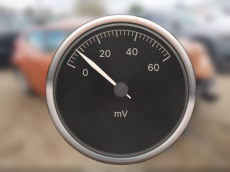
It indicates 8; mV
